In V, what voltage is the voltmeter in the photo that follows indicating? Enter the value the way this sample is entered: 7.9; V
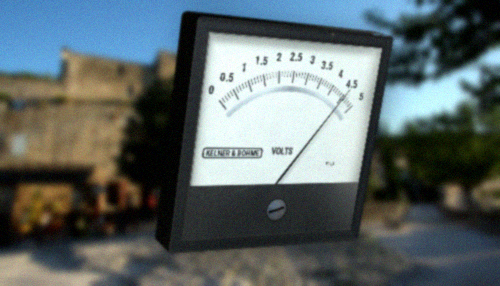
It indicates 4.5; V
